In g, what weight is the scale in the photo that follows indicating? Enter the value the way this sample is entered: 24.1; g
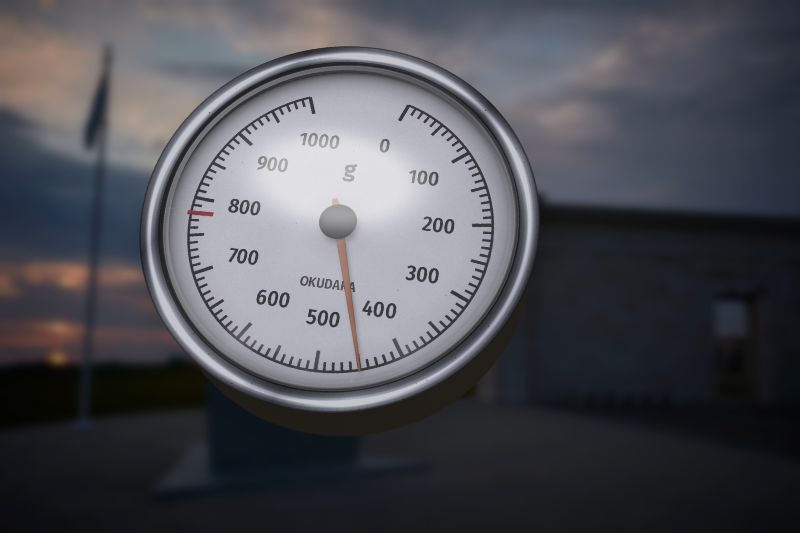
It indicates 450; g
